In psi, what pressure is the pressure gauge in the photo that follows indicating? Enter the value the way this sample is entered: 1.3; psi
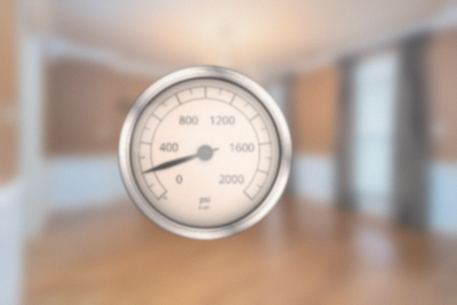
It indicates 200; psi
